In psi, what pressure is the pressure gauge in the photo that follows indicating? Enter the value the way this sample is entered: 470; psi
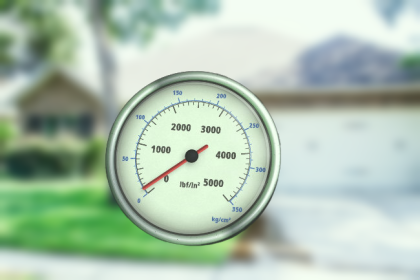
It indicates 100; psi
